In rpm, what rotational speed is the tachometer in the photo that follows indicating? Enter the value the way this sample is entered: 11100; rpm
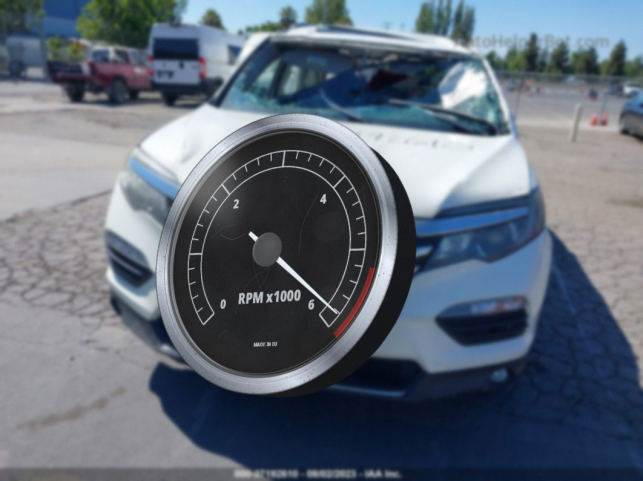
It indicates 5800; rpm
